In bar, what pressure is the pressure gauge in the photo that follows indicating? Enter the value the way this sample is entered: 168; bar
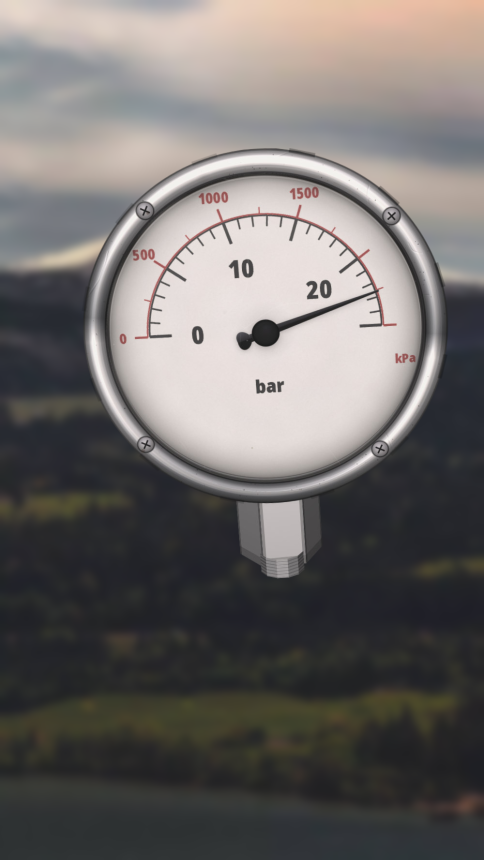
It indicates 22.5; bar
